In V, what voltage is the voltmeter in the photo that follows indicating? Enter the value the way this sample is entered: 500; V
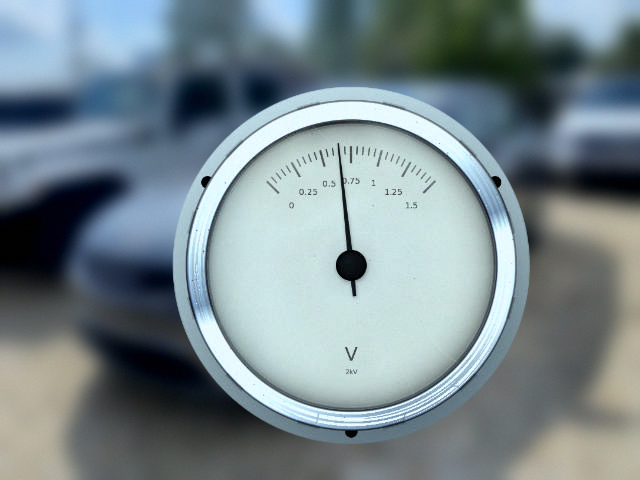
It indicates 0.65; V
